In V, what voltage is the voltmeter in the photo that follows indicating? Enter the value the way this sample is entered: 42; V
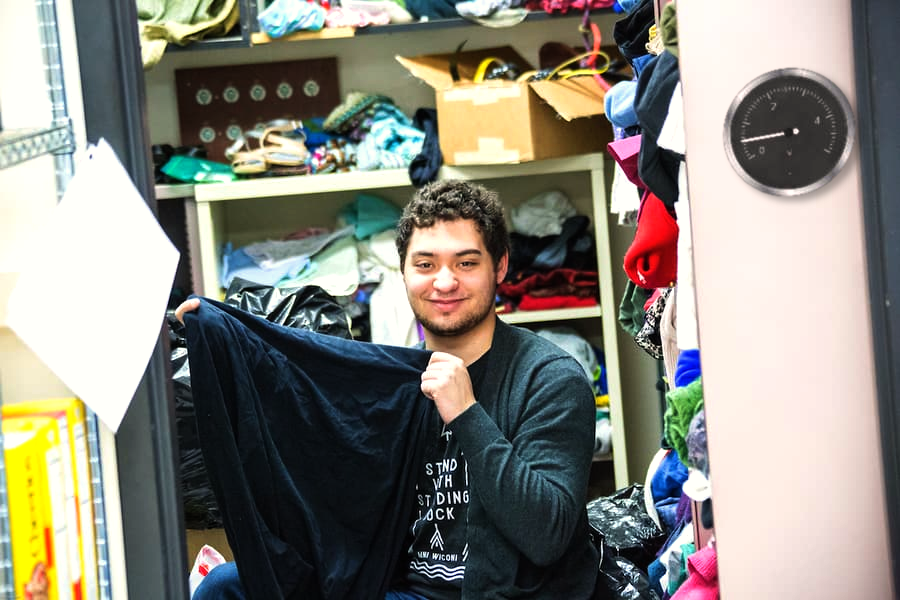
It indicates 0.5; V
